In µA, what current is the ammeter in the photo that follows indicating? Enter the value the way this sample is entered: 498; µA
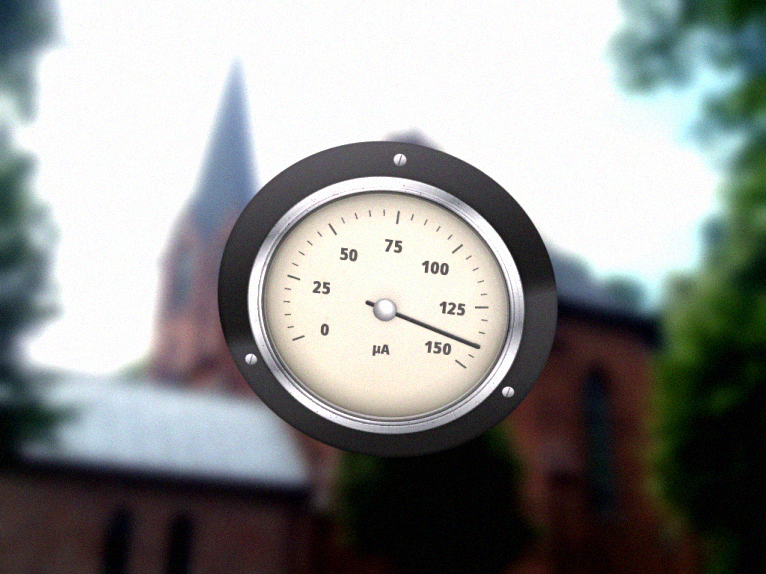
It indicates 140; µA
